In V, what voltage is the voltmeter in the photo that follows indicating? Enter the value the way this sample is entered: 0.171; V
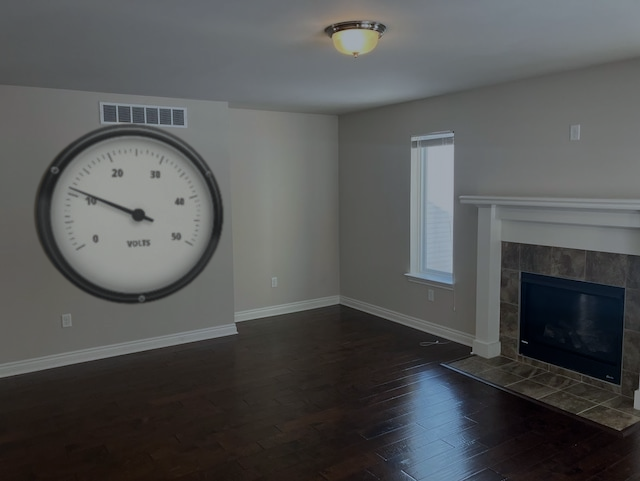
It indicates 11; V
